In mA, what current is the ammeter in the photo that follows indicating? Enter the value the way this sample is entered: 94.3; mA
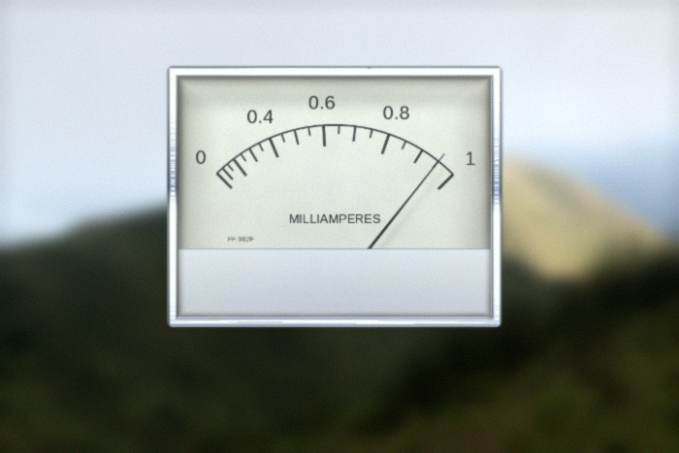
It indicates 0.95; mA
